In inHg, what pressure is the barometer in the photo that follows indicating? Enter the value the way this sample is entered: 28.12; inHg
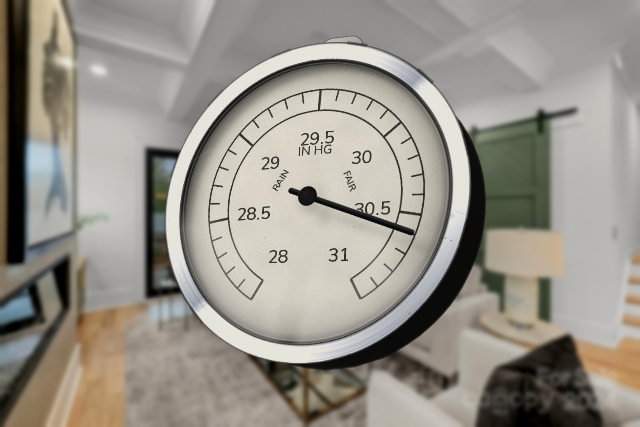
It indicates 30.6; inHg
